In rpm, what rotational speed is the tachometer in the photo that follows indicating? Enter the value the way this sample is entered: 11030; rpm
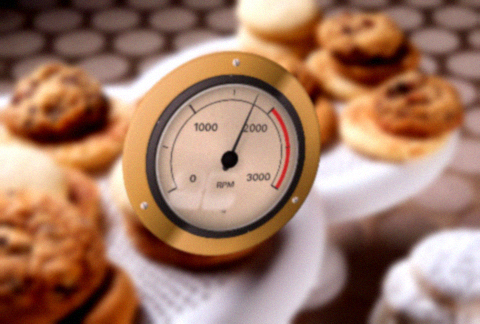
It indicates 1750; rpm
